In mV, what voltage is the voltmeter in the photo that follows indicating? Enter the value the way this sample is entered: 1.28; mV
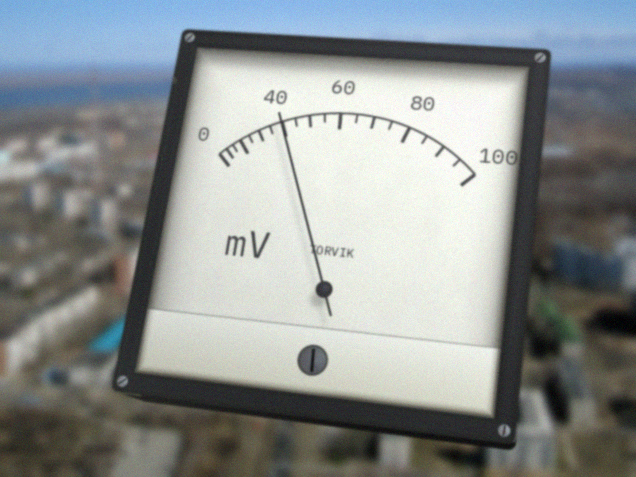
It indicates 40; mV
